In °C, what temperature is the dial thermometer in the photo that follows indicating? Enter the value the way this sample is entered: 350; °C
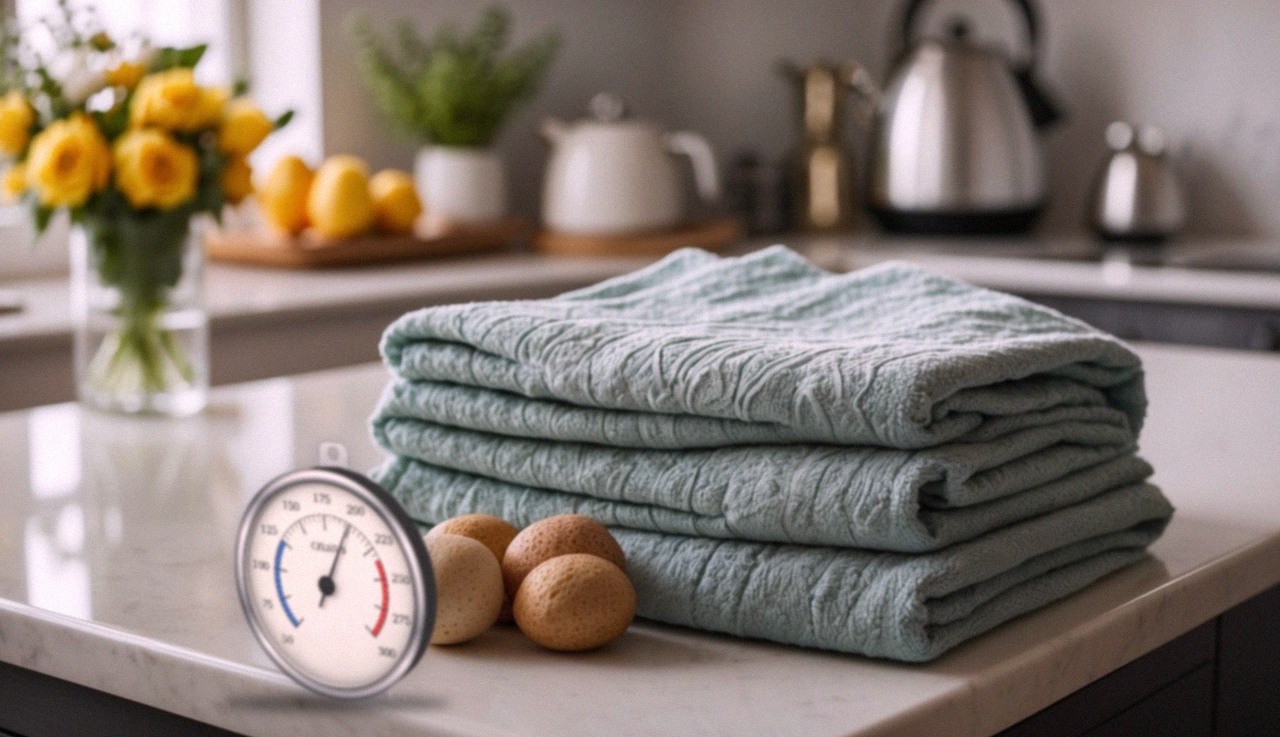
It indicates 200; °C
